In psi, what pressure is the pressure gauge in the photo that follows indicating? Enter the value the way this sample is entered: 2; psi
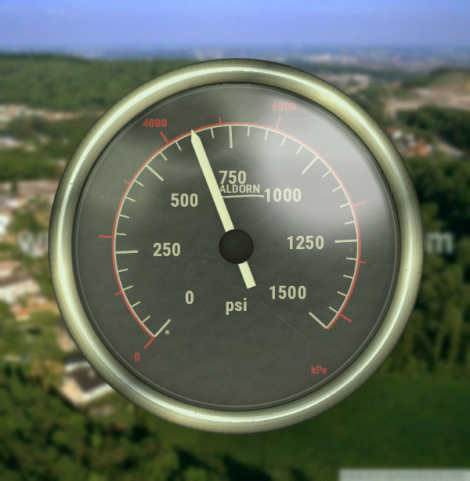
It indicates 650; psi
